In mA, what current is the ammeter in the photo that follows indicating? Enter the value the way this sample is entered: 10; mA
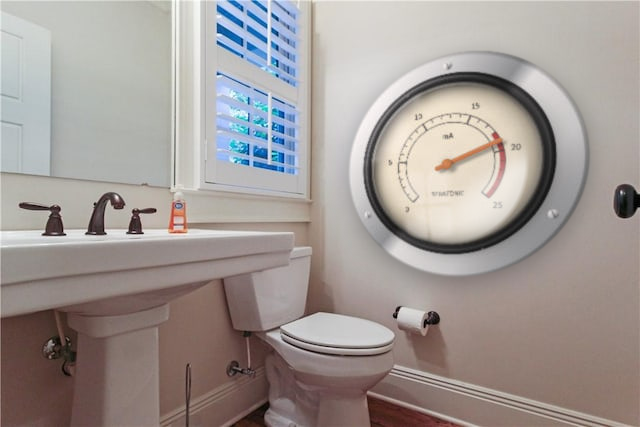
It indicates 19; mA
